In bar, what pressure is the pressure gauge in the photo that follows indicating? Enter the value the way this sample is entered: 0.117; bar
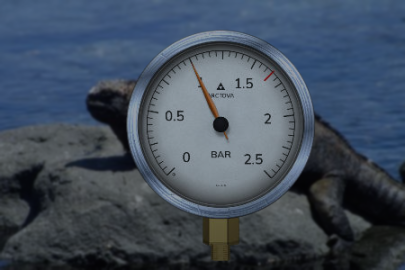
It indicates 1; bar
